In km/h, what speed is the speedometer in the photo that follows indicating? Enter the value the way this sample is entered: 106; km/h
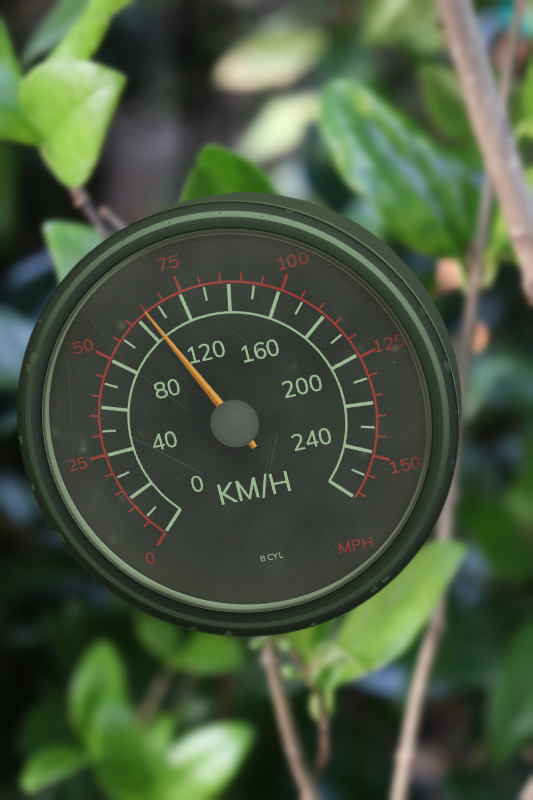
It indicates 105; km/h
